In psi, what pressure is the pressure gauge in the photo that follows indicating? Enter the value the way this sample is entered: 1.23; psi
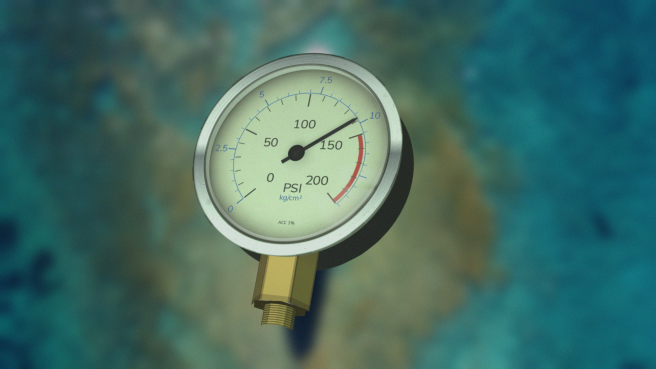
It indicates 140; psi
